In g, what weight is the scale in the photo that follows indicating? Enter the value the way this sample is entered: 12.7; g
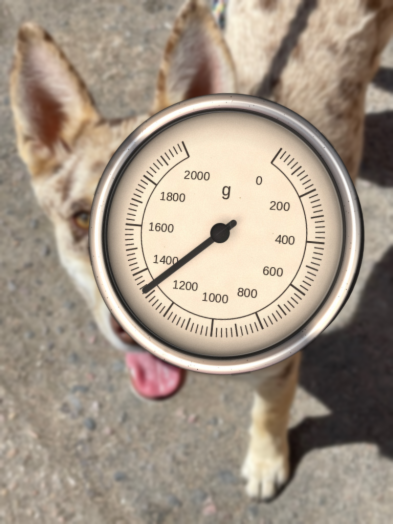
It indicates 1320; g
